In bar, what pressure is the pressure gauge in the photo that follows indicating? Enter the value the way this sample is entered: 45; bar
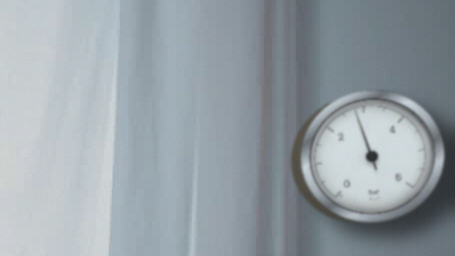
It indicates 2.75; bar
